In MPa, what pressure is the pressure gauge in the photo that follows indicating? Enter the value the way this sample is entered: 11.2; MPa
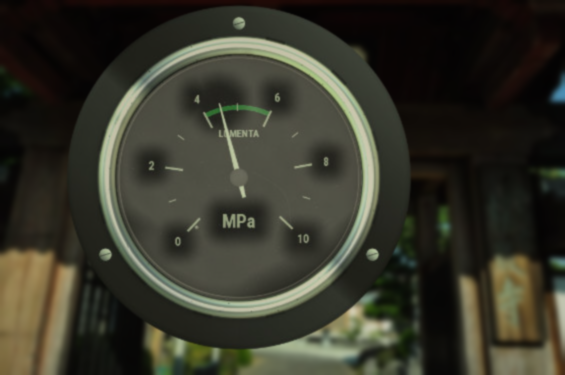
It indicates 4.5; MPa
